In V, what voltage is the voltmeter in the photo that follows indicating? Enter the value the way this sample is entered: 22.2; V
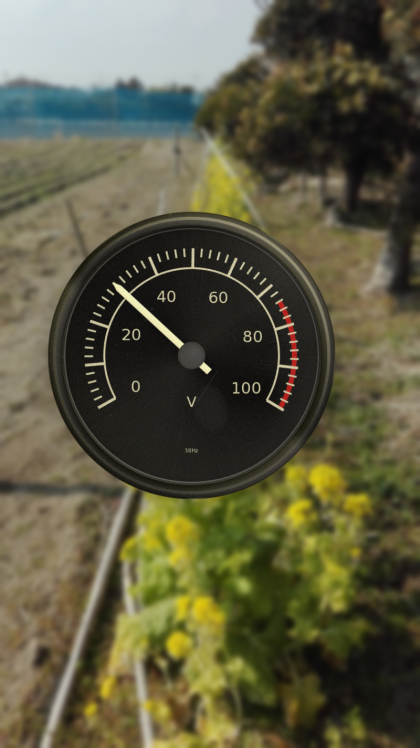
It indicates 30; V
